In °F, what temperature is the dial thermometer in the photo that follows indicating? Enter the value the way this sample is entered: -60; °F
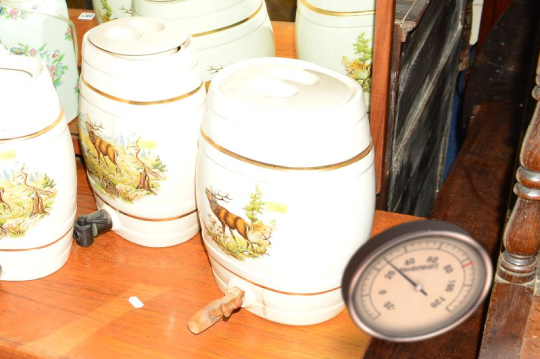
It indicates 28; °F
